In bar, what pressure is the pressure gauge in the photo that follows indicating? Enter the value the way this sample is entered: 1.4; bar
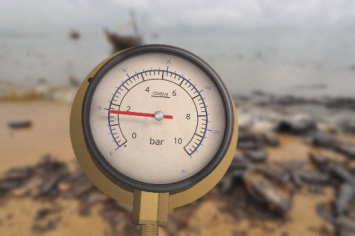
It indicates 1.6; bar
